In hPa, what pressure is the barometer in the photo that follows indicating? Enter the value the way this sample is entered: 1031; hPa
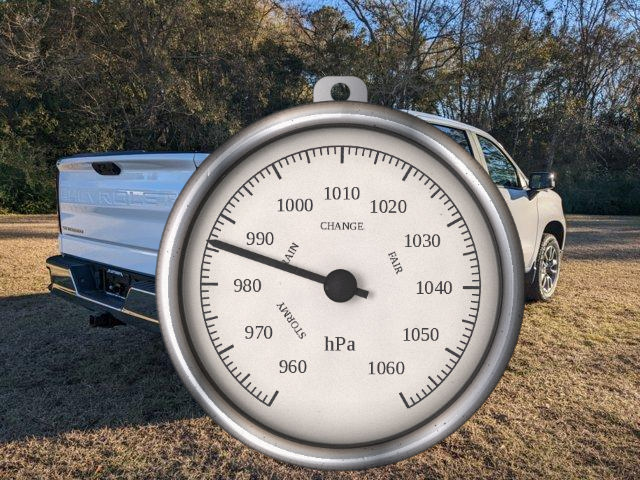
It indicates 986; hPa
